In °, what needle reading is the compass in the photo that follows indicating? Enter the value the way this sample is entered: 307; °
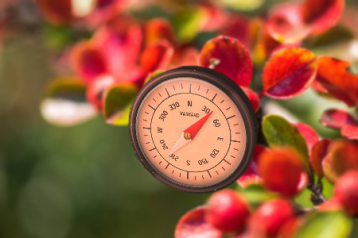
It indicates 40; °
